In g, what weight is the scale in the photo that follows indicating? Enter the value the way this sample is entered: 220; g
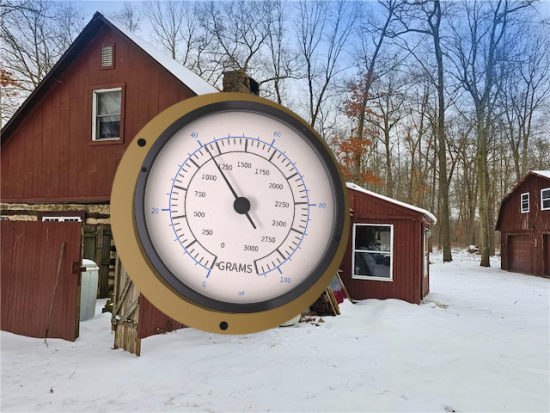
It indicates 1150; g
